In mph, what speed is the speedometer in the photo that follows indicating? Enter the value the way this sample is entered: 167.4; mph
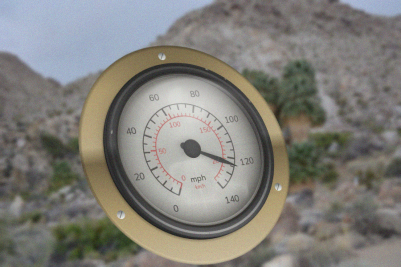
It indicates 125; mph
